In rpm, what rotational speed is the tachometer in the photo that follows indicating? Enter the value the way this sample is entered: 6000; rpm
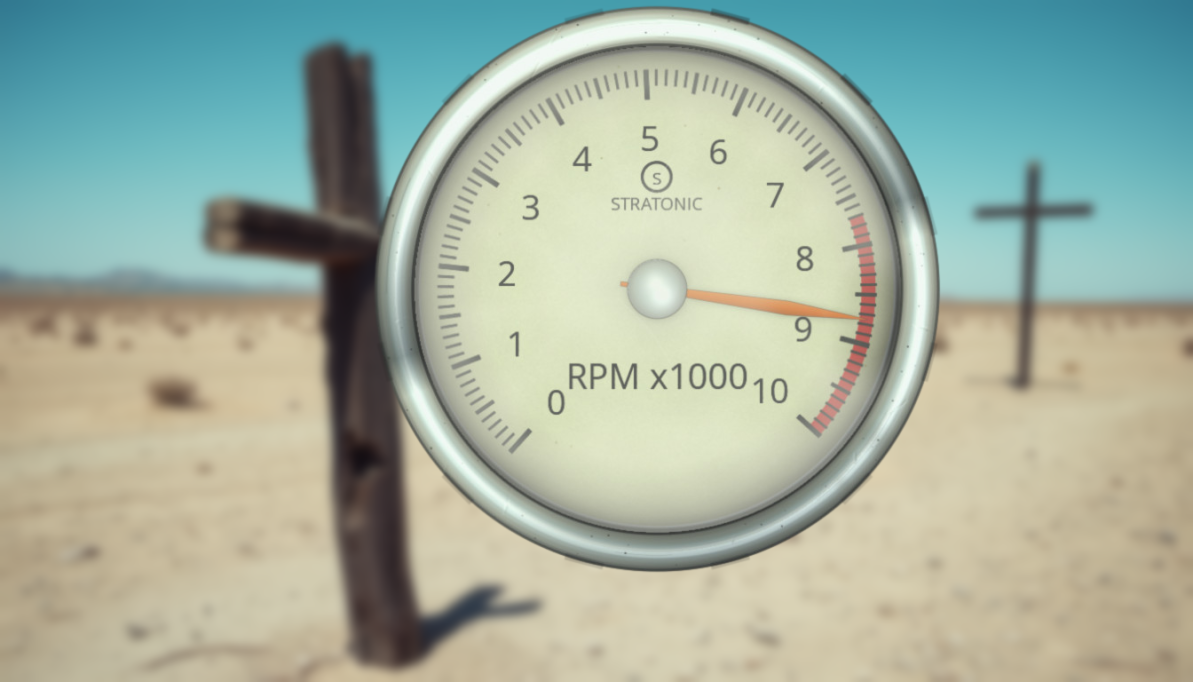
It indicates 8750; rpm
